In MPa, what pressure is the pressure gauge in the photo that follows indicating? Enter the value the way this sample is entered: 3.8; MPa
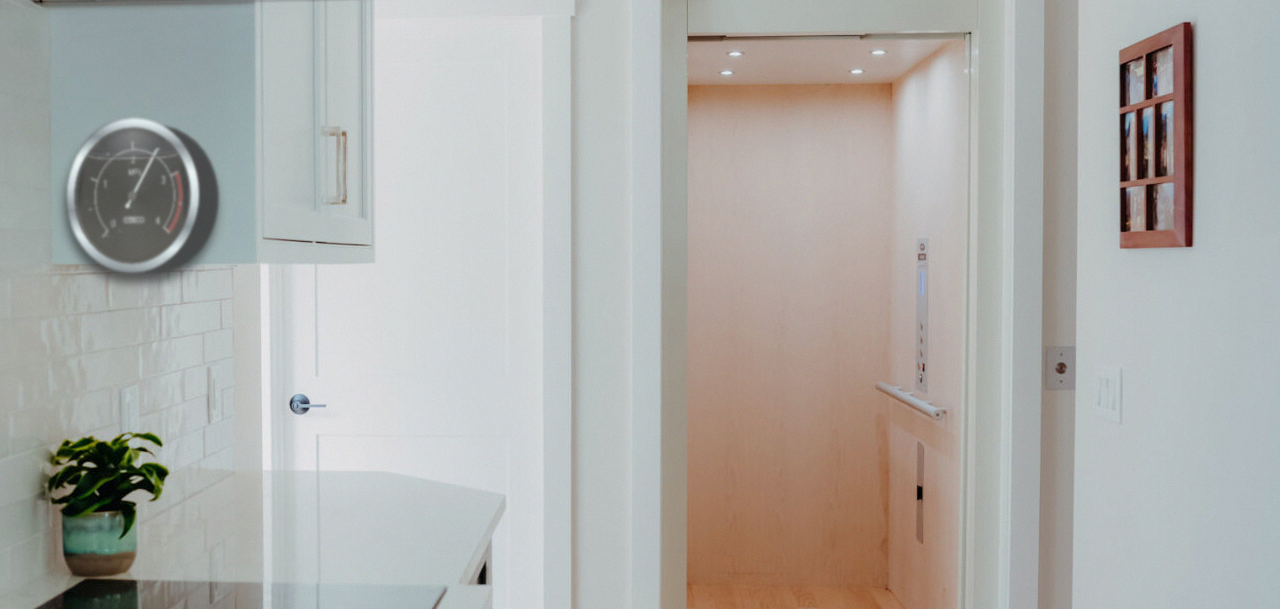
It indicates 2.5; MPa
